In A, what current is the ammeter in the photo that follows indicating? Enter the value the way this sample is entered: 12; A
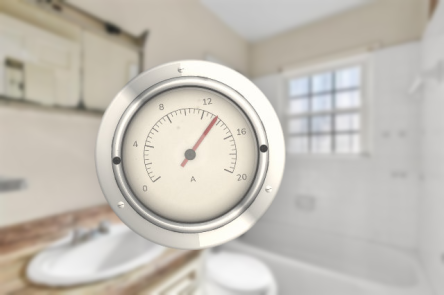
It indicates 13.5; A
